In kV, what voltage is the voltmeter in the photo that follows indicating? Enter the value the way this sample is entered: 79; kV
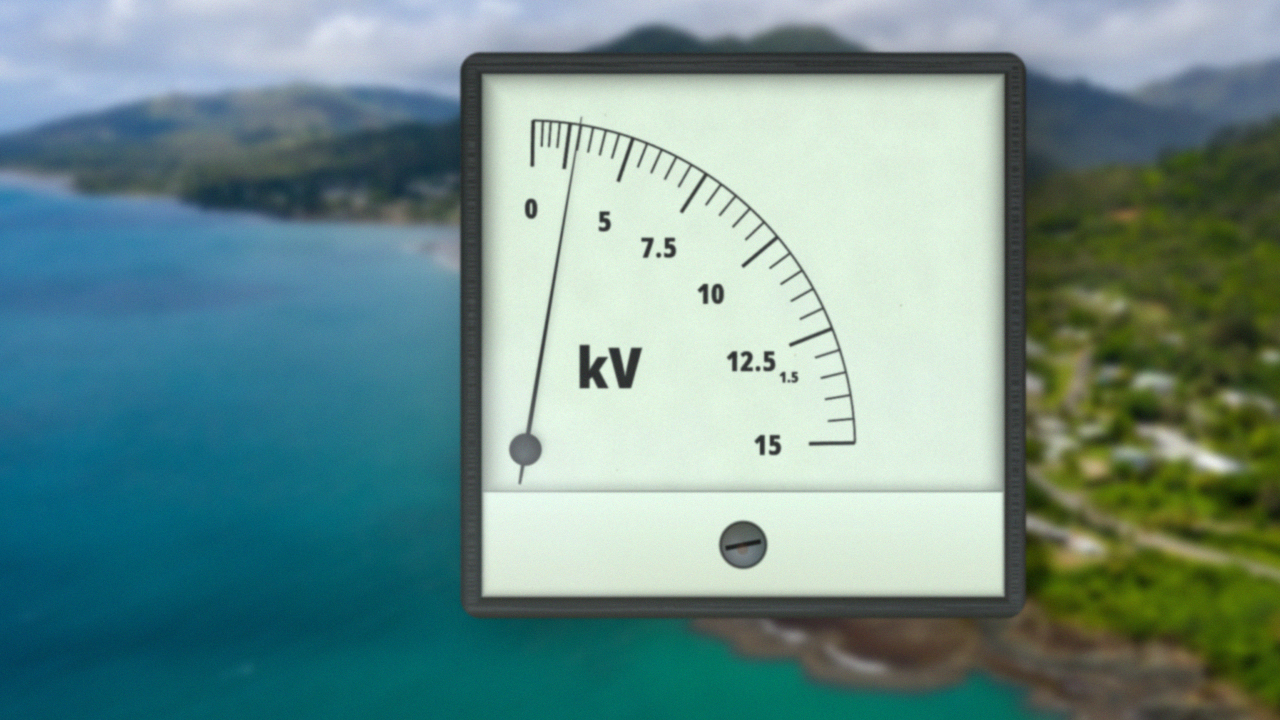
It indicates 3; kV
